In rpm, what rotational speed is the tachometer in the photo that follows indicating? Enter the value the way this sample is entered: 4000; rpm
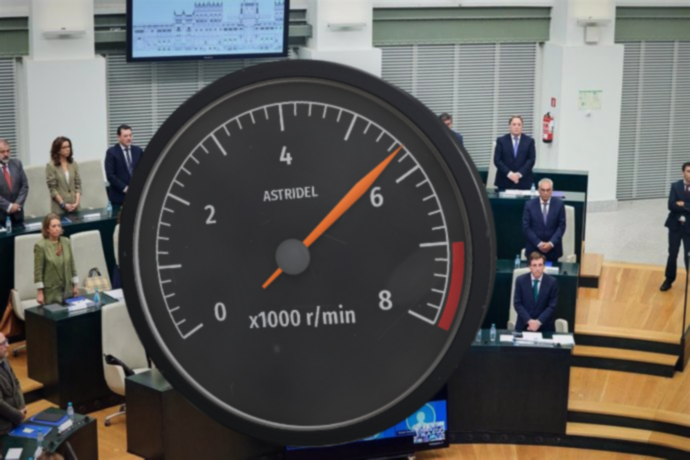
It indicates 5700; rpm
